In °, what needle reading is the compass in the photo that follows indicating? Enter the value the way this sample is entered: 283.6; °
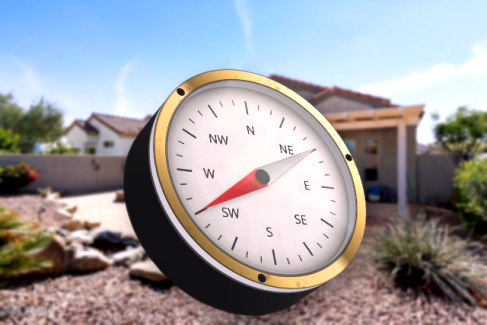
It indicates 240; °
